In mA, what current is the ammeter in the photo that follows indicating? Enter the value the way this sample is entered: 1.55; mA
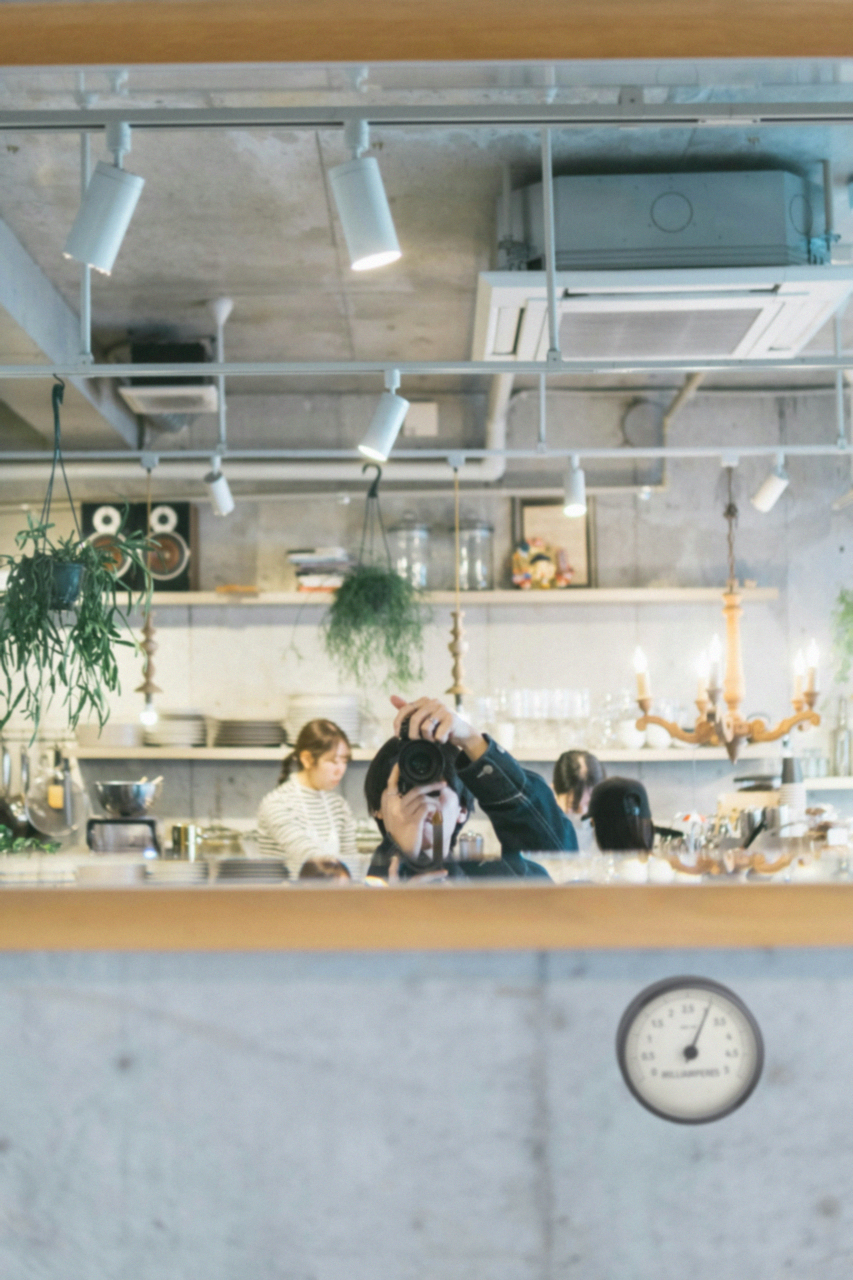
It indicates 3; mA
